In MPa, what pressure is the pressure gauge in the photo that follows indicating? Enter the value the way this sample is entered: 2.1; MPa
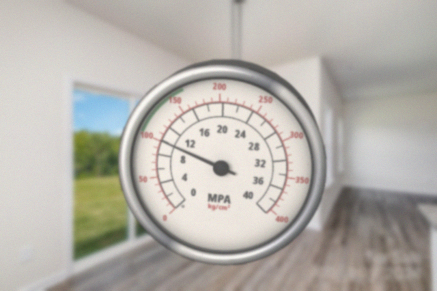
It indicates 10; MPa
